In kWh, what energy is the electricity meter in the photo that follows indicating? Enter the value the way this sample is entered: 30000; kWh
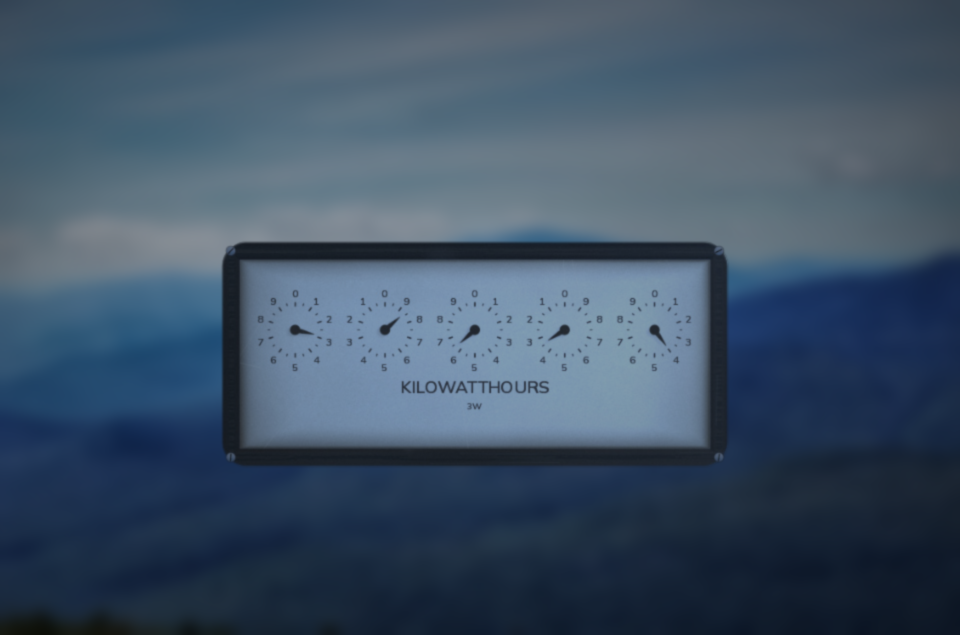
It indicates 28634; kWh
